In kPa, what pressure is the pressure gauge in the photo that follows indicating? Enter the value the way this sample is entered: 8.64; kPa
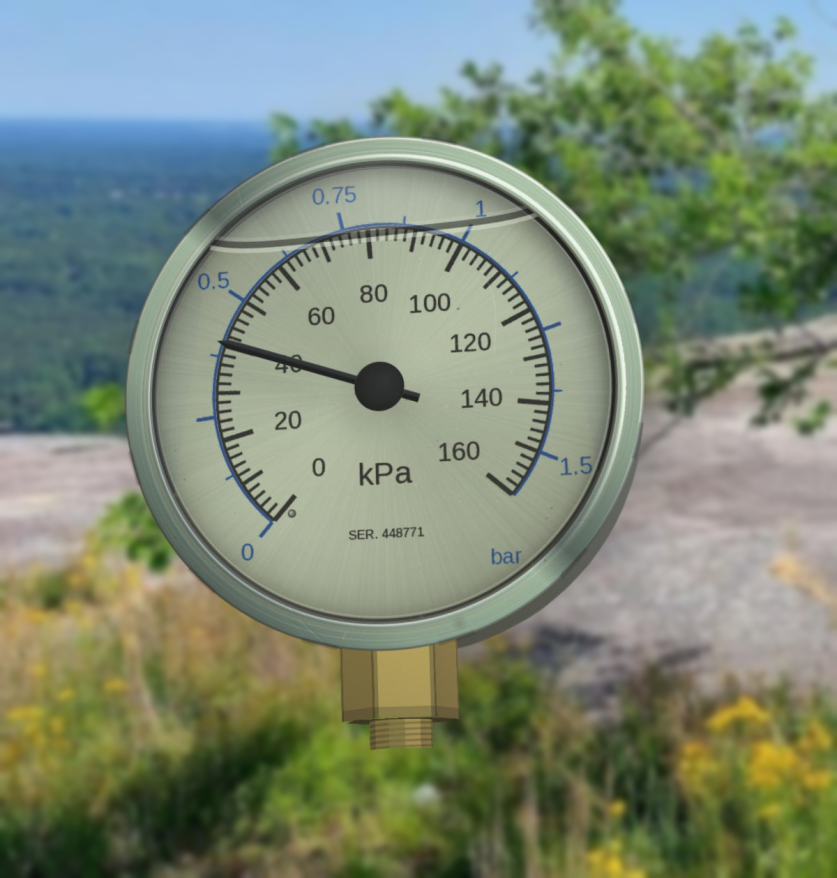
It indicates 40; kPa
